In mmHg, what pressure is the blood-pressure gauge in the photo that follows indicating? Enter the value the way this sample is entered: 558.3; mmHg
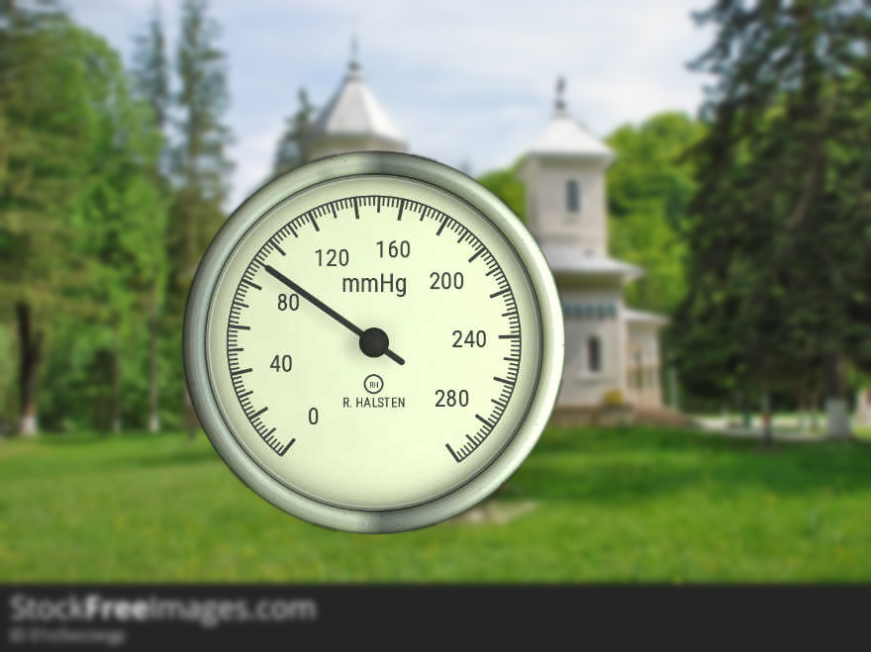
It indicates 90; mmHg
